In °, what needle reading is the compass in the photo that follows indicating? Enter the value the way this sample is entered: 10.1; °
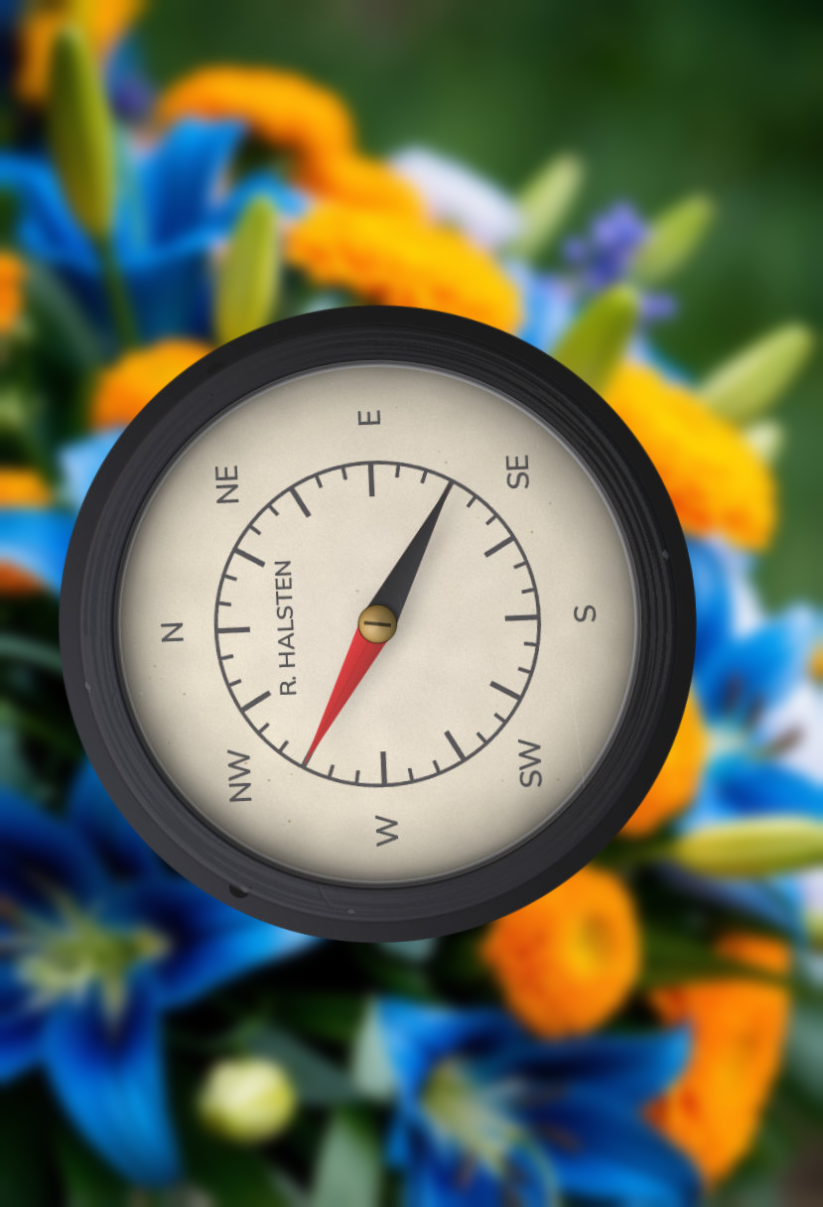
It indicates 300; °
